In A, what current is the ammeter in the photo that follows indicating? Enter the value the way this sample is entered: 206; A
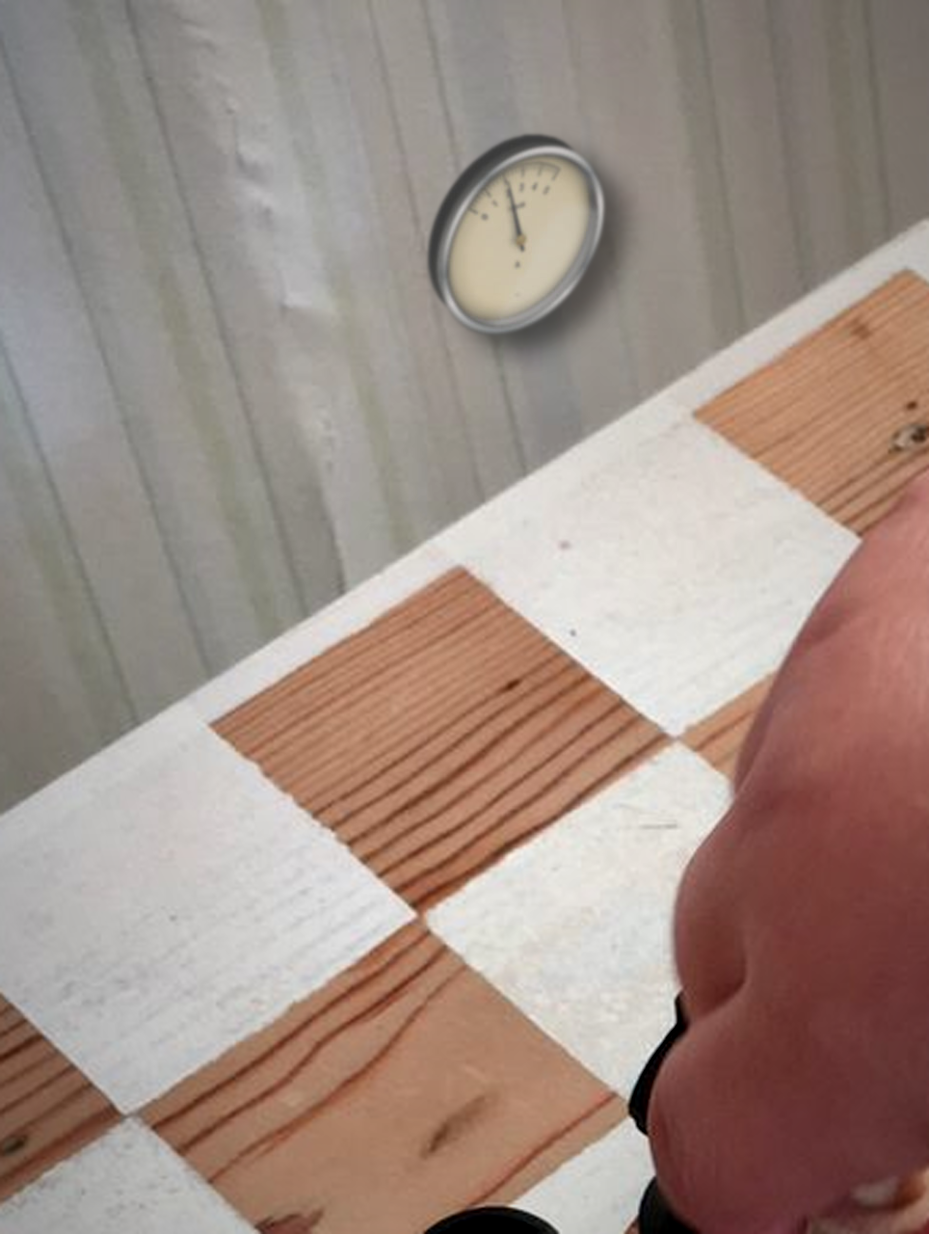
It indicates 2; A
